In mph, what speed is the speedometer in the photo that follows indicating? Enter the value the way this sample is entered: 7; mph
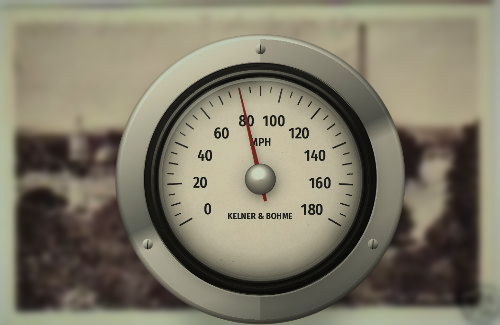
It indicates 80; mph
